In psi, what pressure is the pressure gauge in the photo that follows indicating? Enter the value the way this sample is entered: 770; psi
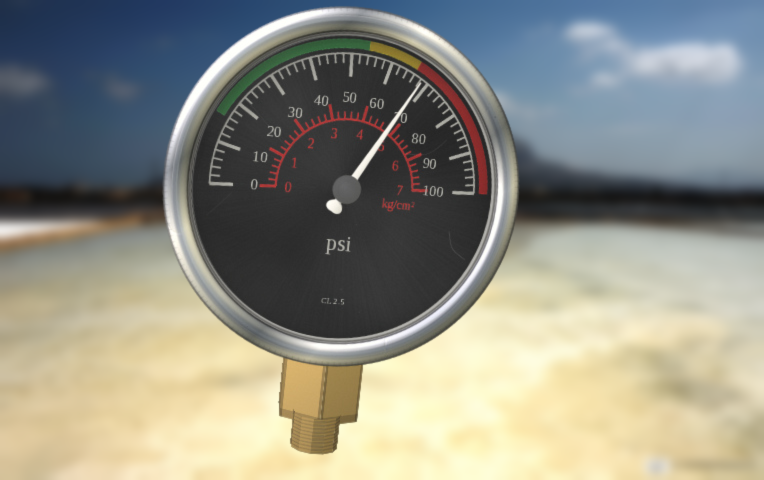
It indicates 68; psi
